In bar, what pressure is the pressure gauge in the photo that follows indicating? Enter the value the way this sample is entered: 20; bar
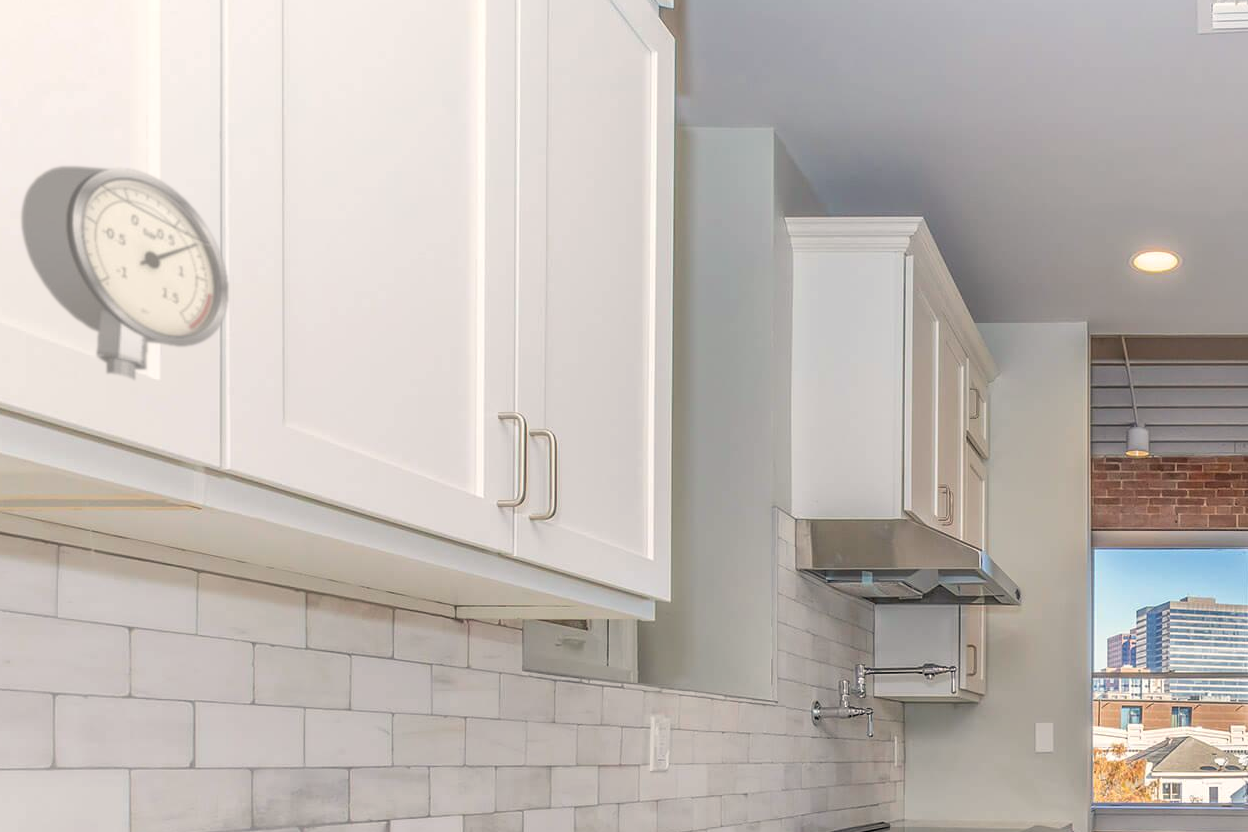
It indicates 0.7; bar
